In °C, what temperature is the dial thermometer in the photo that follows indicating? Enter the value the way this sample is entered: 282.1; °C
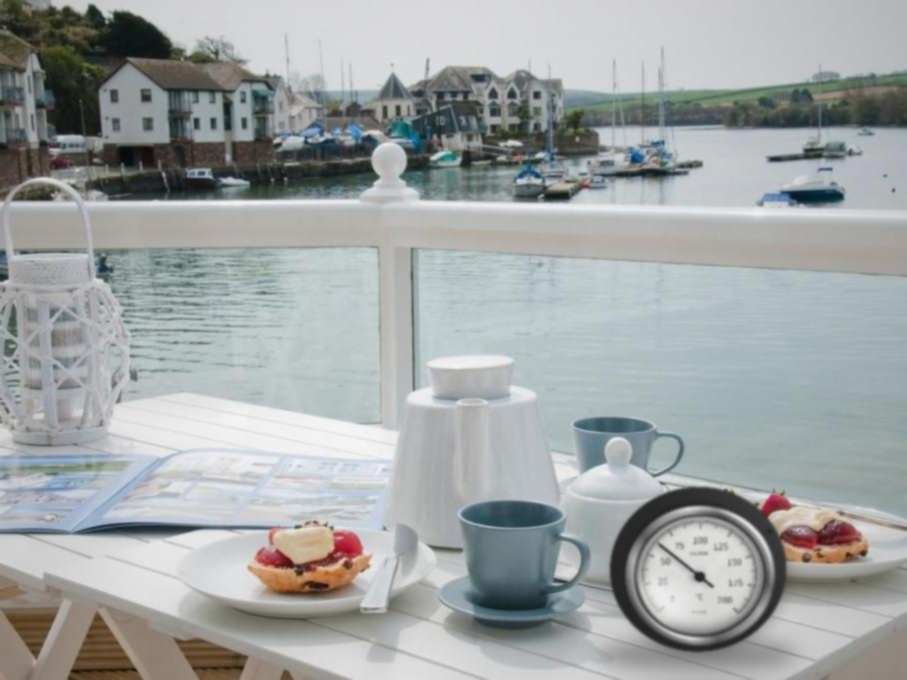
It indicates 62.5; °C
